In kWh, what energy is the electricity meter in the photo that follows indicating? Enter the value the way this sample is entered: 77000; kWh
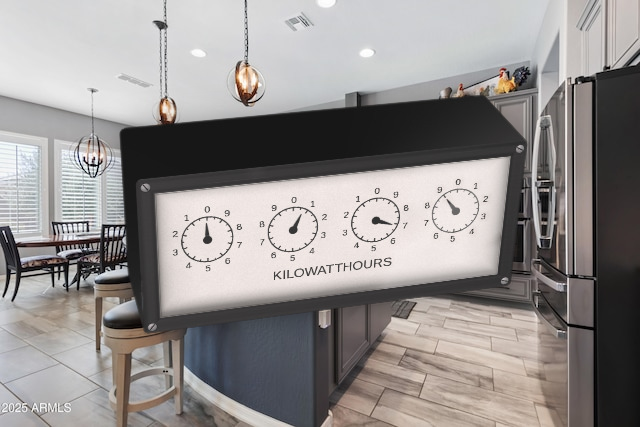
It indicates 69; kWh
